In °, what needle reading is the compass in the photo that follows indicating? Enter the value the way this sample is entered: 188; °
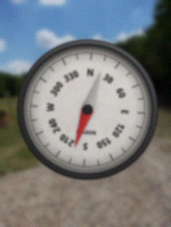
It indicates 195; °
